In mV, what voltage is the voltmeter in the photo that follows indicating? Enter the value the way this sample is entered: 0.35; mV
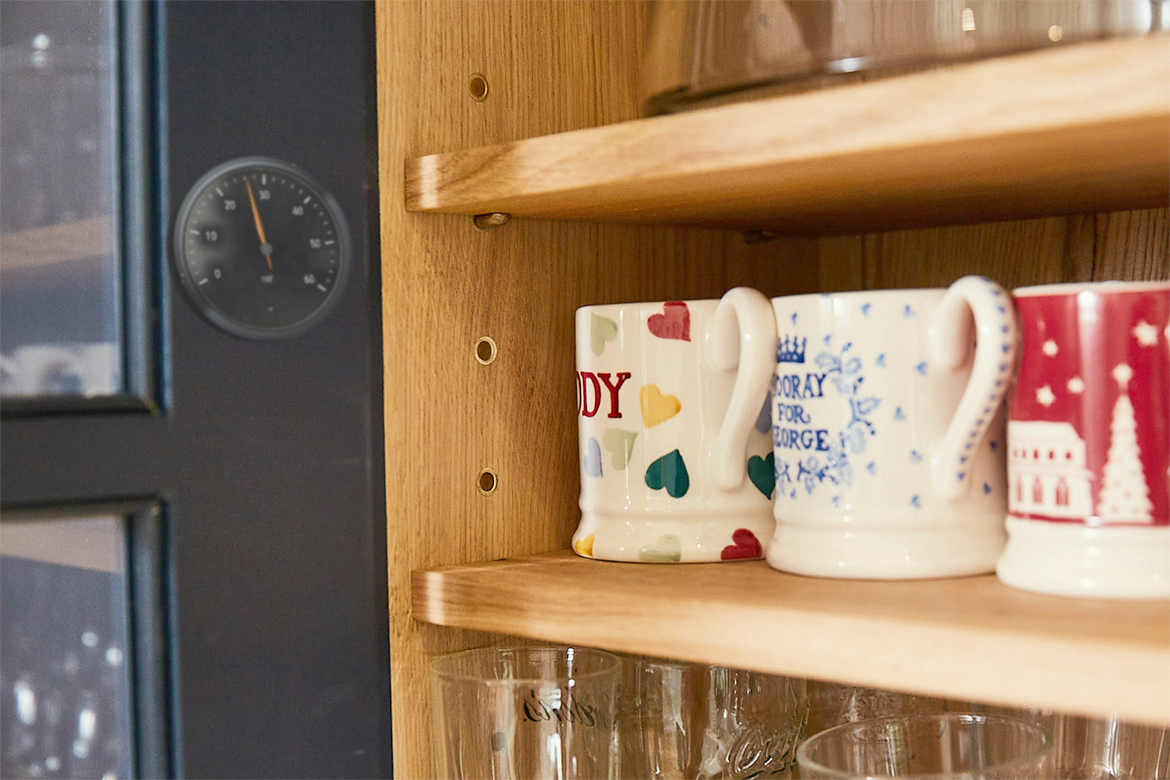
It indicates 26; mV
